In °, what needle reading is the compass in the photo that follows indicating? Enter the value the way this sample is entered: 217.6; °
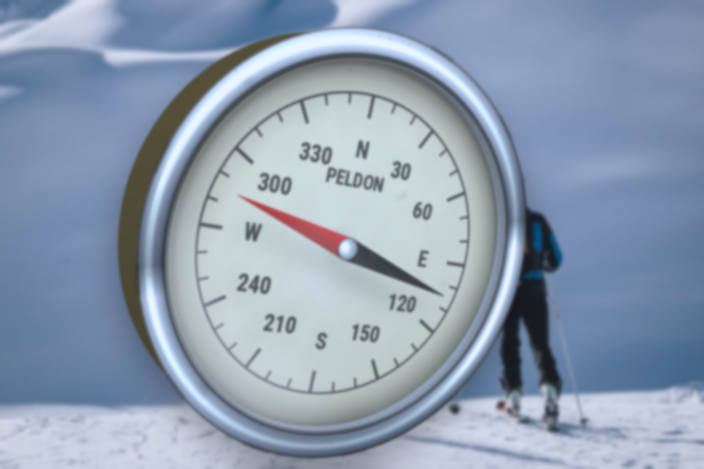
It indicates 285; °
